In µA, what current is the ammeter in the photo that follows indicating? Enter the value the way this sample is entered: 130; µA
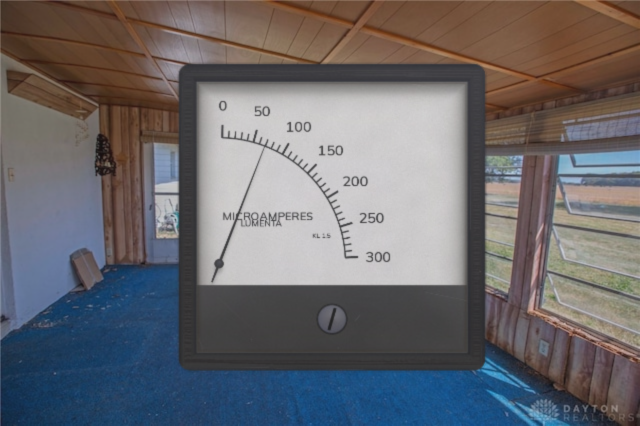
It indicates 70; µA
